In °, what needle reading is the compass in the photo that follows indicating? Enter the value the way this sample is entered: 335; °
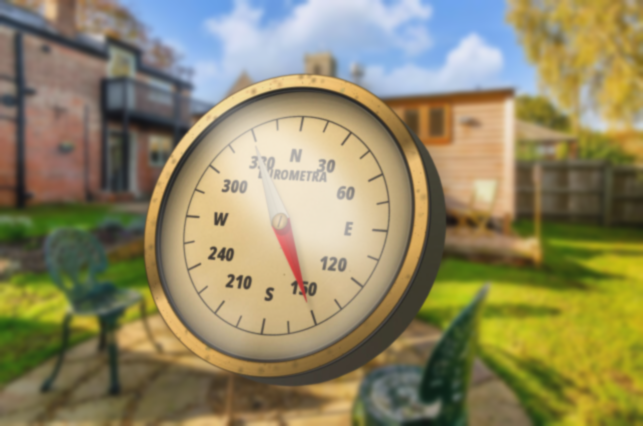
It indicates 150; °
